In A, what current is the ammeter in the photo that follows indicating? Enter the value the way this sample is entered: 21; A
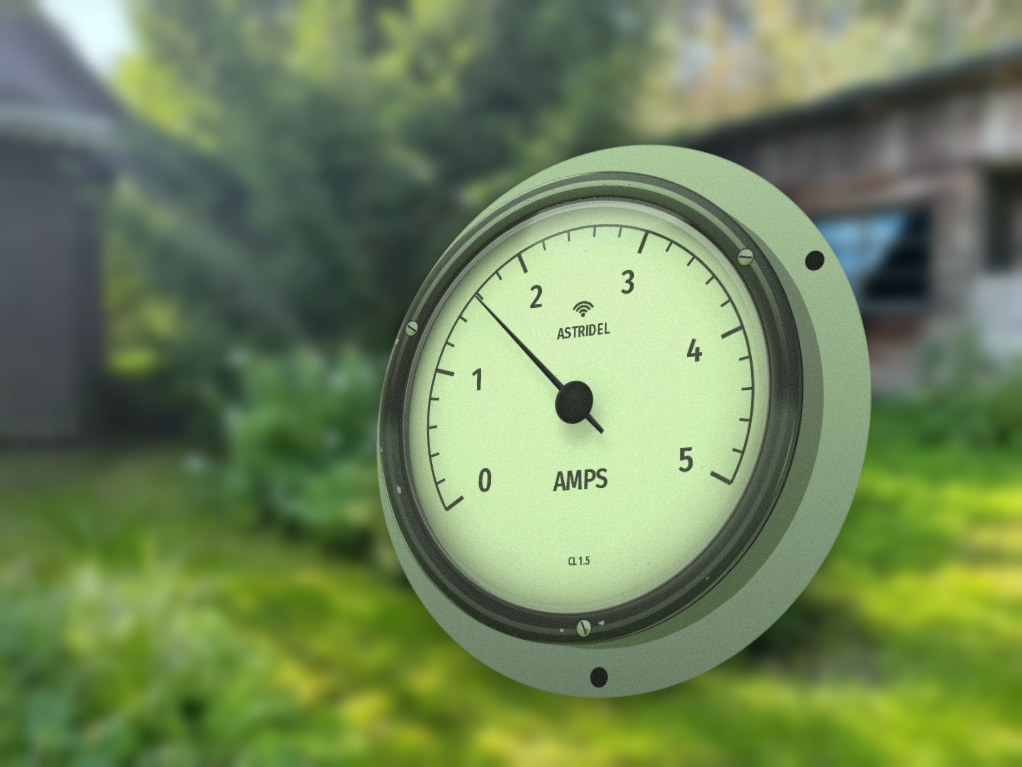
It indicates 1.6; A
